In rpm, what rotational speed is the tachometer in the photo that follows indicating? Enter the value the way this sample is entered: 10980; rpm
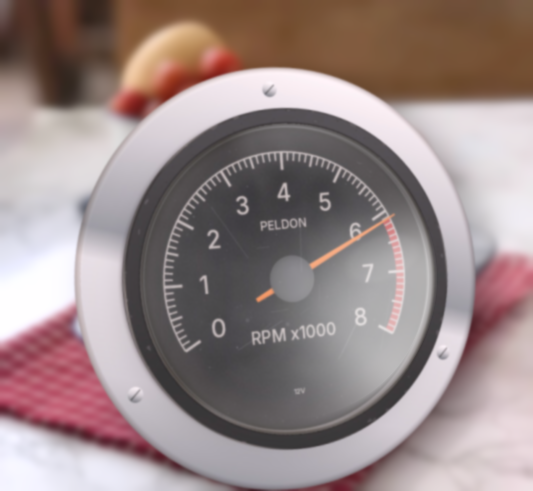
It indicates 6100; rpm
